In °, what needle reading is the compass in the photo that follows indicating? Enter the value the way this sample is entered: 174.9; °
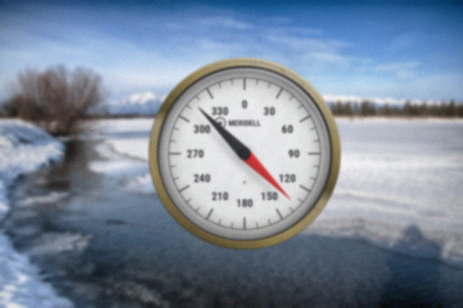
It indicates 135; °
